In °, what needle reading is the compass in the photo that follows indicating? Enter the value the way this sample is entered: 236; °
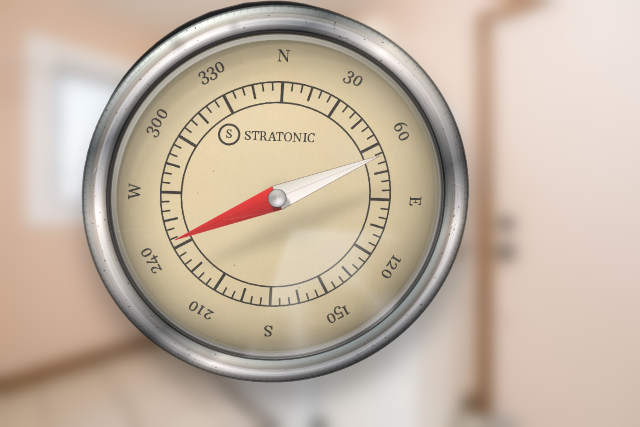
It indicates 245; °
